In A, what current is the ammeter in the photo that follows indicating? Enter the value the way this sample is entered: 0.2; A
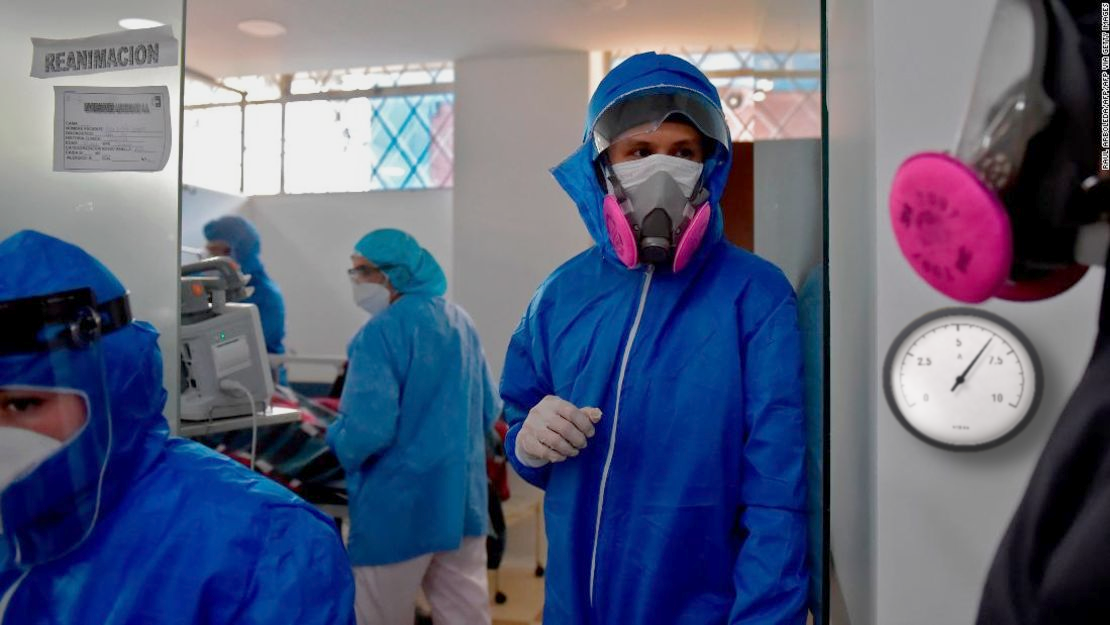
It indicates 6.5; A
